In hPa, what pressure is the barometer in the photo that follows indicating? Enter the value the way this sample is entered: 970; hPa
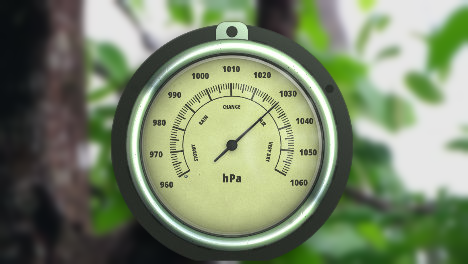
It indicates 1030; hPa
